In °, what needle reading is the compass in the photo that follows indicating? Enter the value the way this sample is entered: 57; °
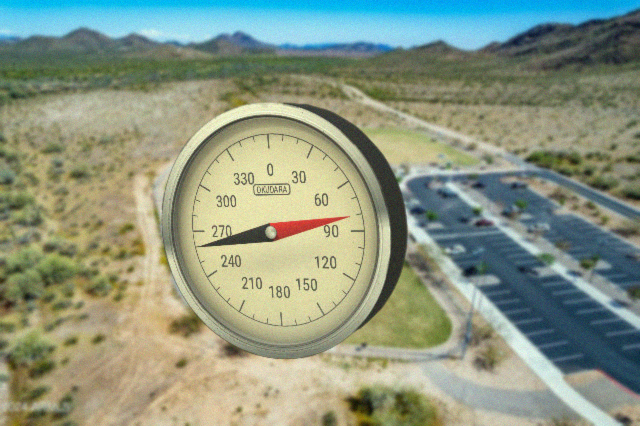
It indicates 80; °
